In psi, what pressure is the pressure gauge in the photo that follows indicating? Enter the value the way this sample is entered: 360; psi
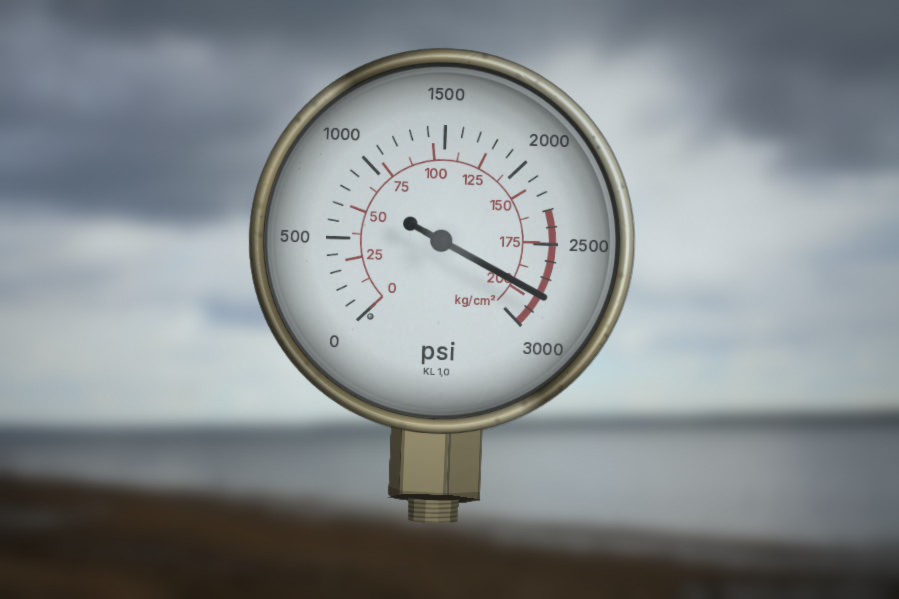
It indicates 2800; psi
